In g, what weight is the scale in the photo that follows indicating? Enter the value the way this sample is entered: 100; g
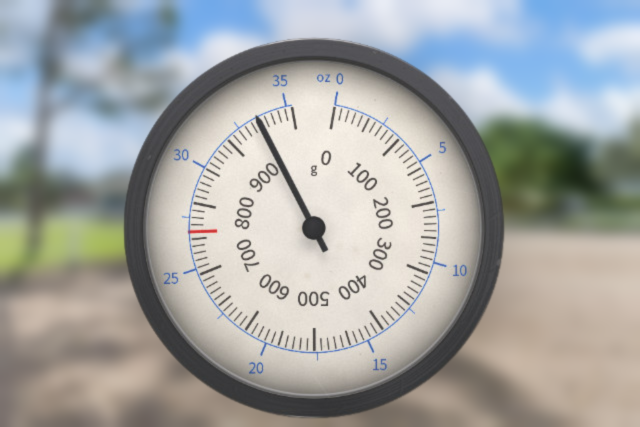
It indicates 950; g
